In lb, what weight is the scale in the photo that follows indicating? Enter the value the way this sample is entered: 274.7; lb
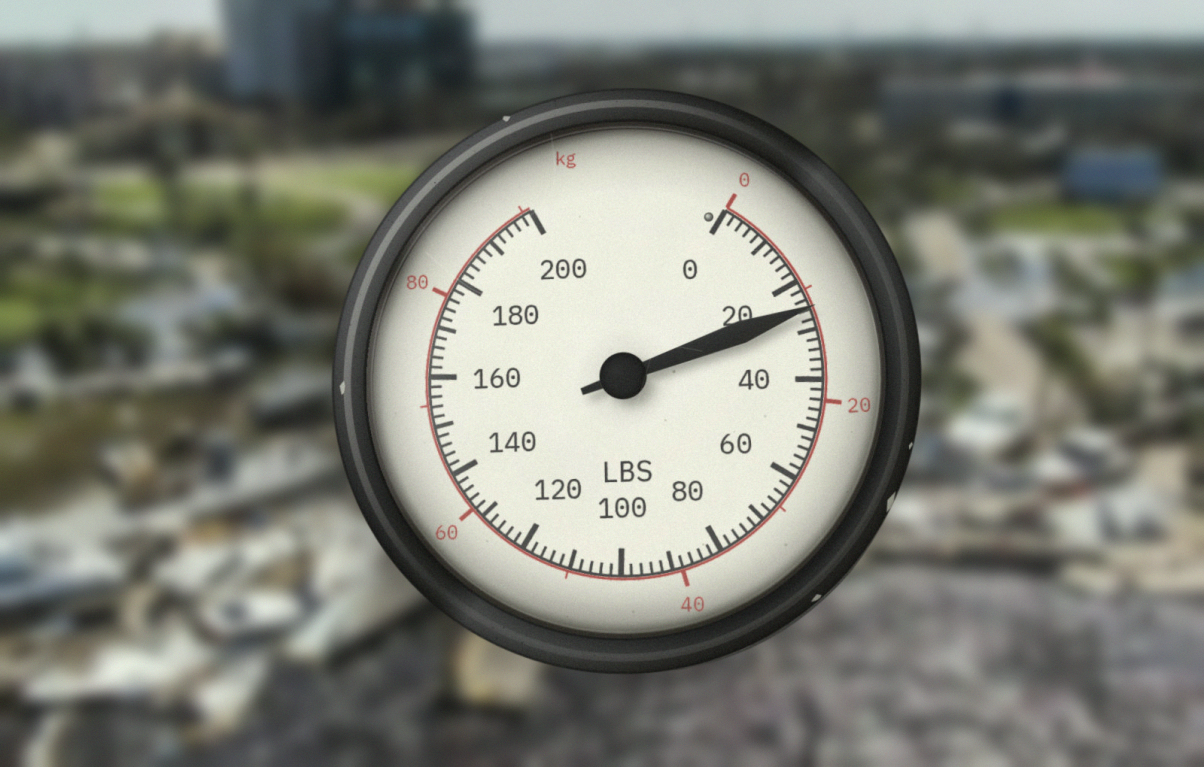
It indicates 26; lb
